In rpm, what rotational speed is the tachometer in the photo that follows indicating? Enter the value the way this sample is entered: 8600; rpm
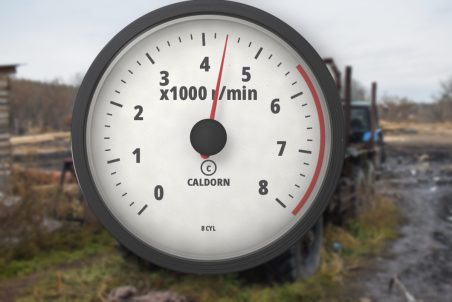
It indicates 4400; rpm
